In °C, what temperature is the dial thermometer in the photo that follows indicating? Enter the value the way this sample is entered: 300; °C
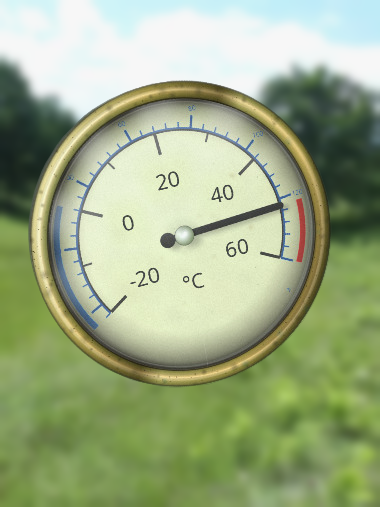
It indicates 50; °C
